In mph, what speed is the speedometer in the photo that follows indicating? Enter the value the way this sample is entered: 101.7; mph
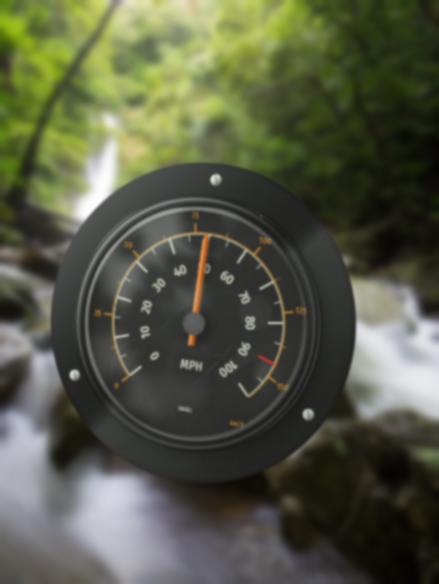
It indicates 50; mph
